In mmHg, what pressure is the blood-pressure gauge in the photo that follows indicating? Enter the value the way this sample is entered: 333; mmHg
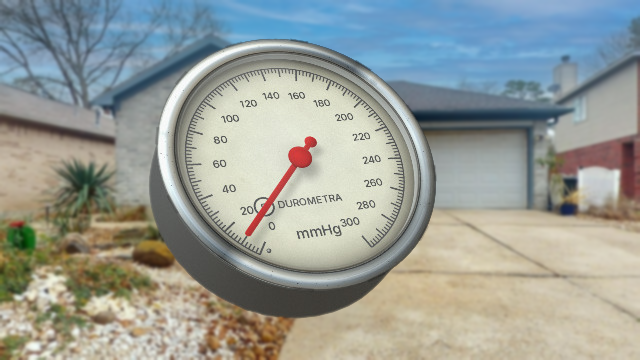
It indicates 10; mmHg
